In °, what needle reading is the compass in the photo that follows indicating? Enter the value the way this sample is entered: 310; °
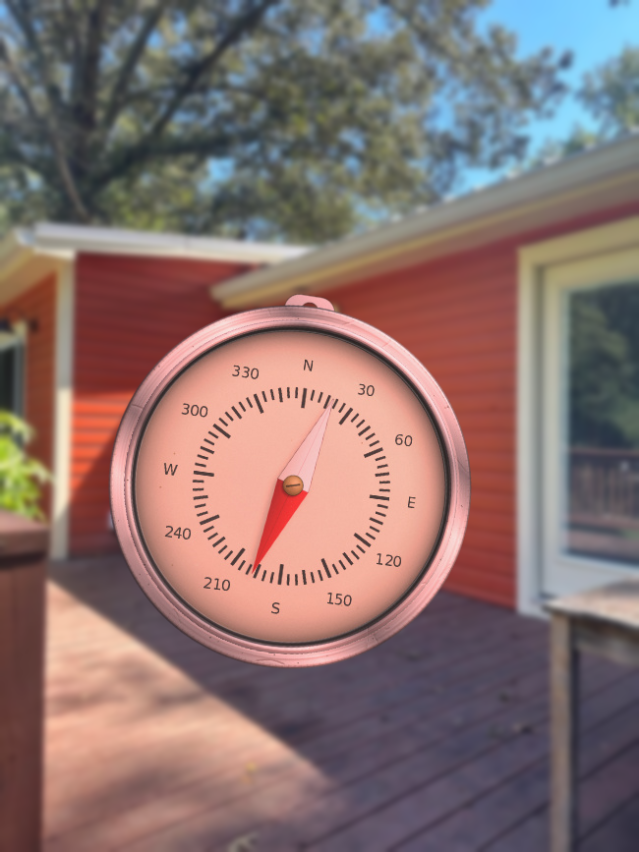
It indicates 197.5; °
